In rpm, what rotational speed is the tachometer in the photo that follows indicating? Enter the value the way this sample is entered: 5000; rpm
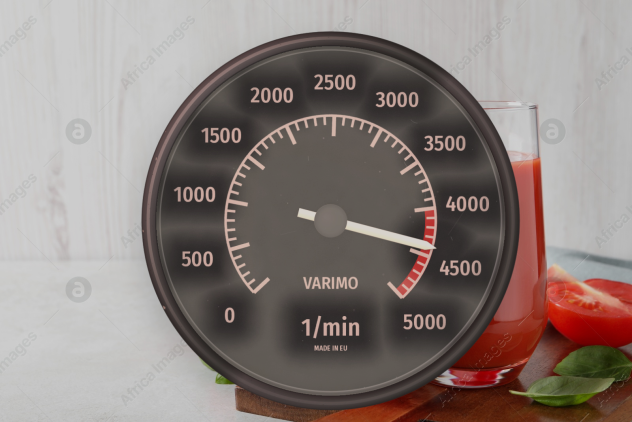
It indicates 4400; rpm
